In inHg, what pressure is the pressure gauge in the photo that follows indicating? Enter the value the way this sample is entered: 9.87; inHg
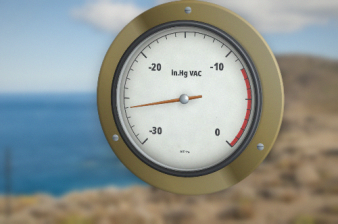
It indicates -26; inHg
